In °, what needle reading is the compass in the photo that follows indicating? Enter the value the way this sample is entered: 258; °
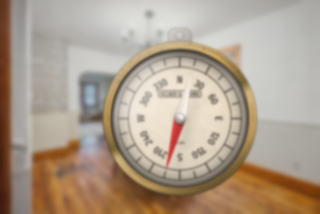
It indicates 195; °
